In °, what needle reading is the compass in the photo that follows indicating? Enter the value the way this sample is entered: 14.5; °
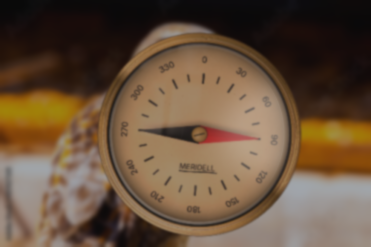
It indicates 90; °
